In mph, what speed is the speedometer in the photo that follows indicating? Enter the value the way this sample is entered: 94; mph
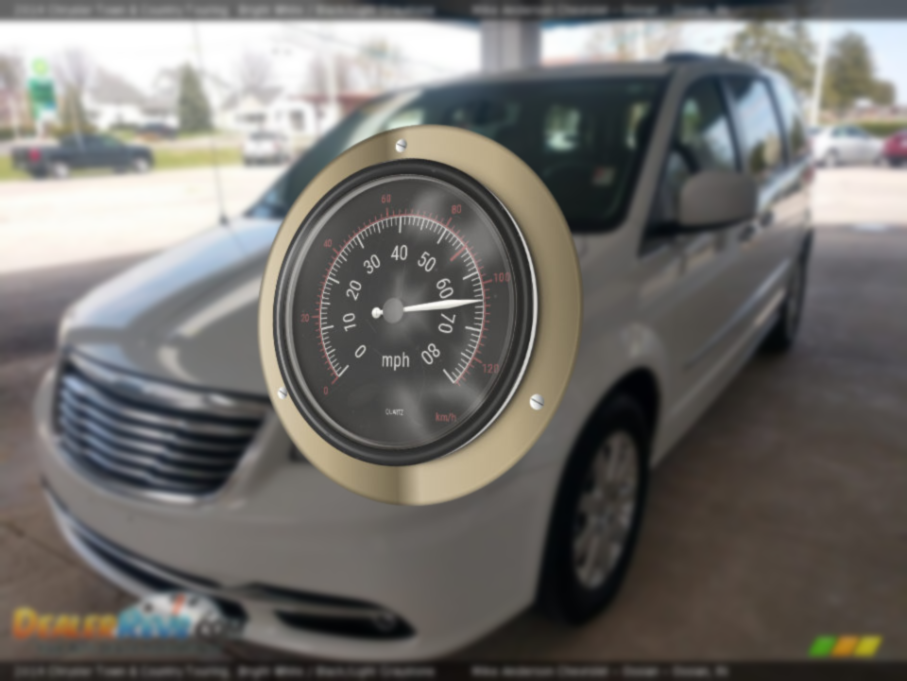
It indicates 65; mph
